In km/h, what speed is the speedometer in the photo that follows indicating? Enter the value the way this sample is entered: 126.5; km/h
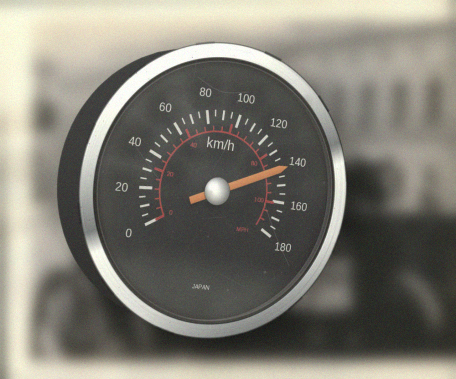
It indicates 140; km/h
